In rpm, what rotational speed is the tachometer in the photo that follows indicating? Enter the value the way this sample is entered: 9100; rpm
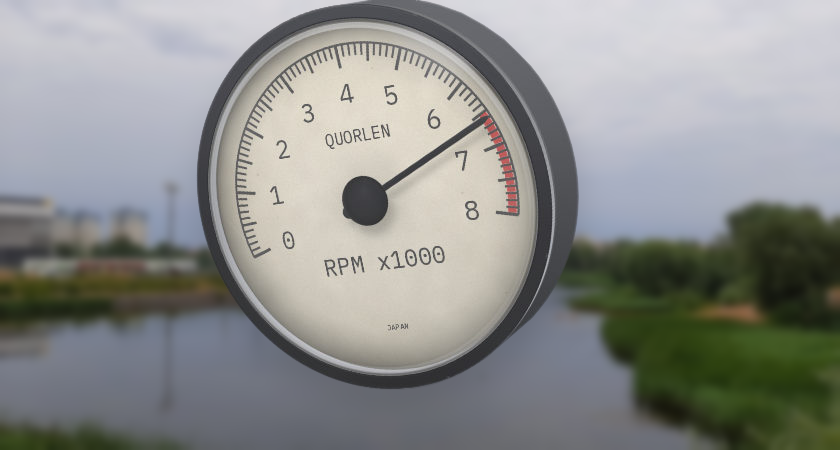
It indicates 6600; rpm
